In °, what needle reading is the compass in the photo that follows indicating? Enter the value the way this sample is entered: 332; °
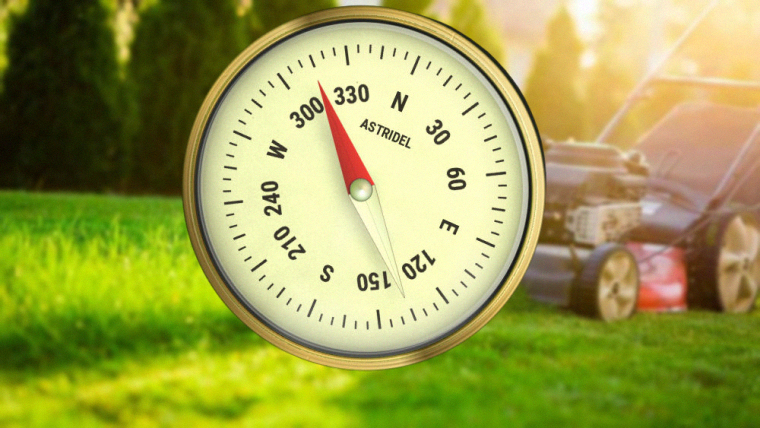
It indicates 315; °
